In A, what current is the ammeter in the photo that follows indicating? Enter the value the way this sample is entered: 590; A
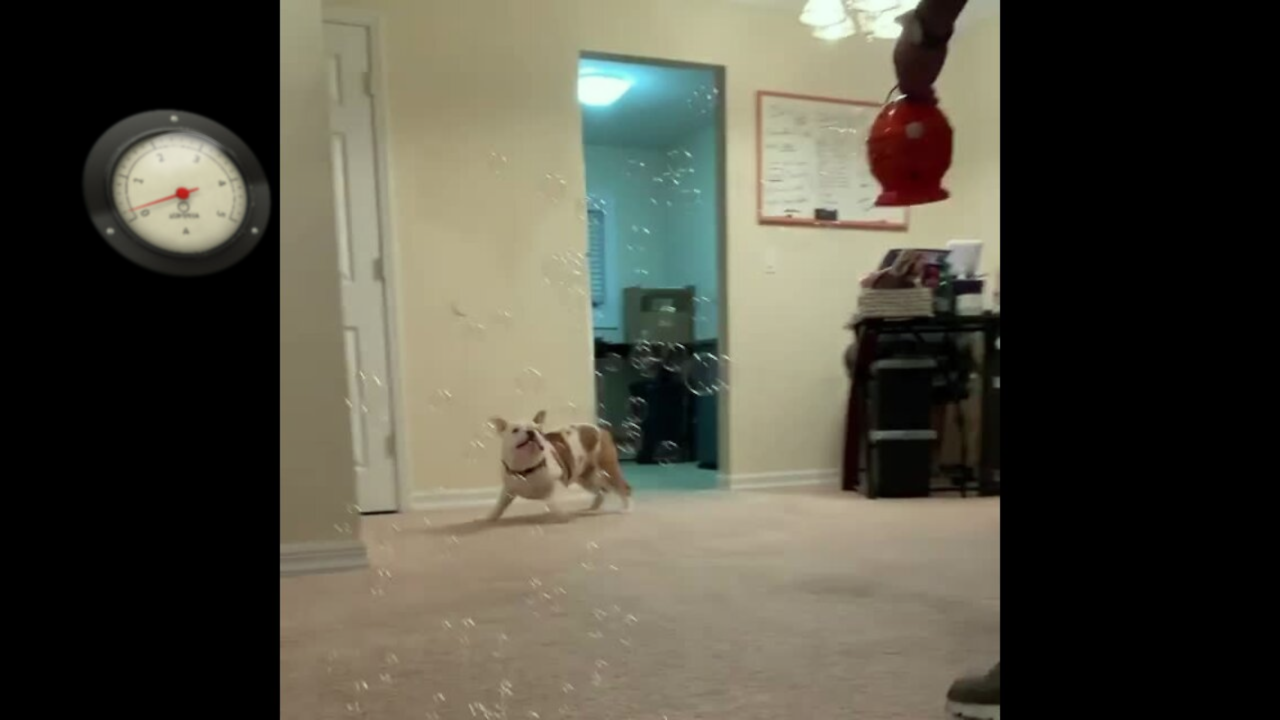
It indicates 0.2; A
